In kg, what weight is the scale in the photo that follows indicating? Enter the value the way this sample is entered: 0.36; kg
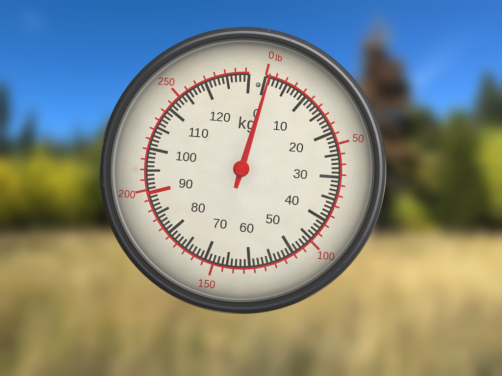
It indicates 1; kg
